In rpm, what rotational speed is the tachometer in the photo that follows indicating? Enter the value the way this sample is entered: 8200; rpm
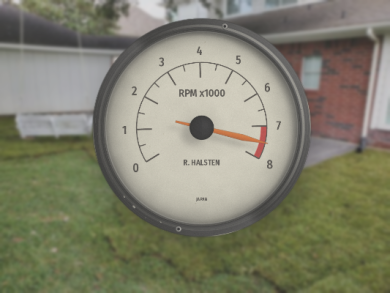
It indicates 7500; rpm
